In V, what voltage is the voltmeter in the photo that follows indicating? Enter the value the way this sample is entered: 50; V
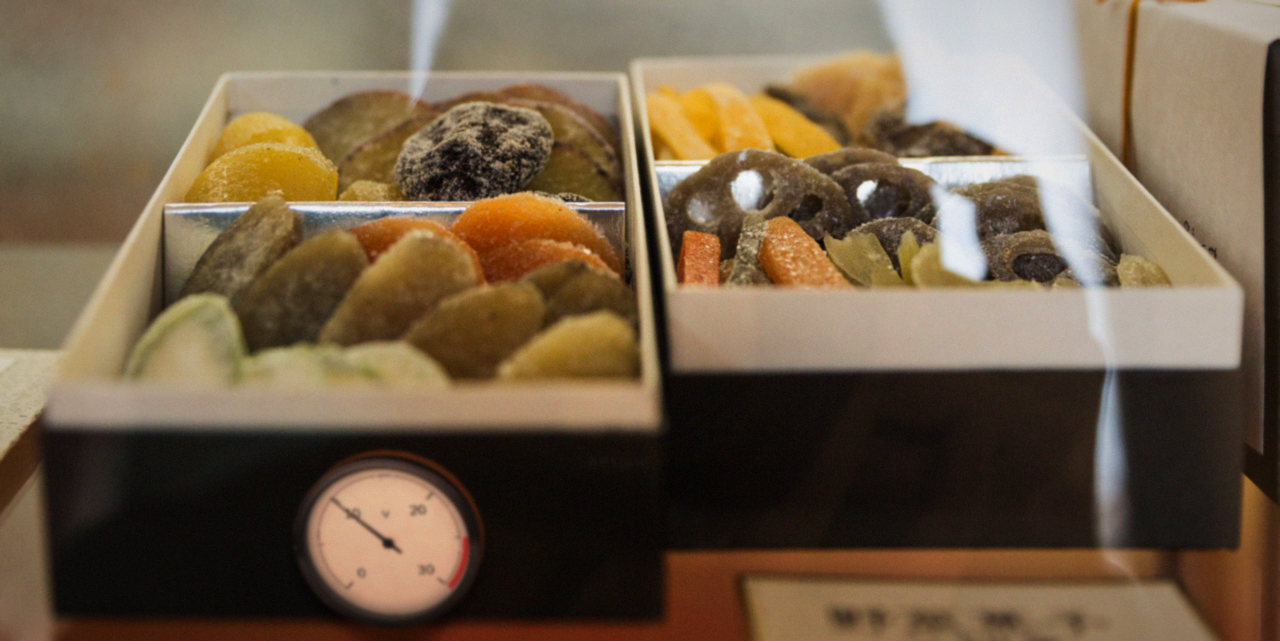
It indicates 10; V
